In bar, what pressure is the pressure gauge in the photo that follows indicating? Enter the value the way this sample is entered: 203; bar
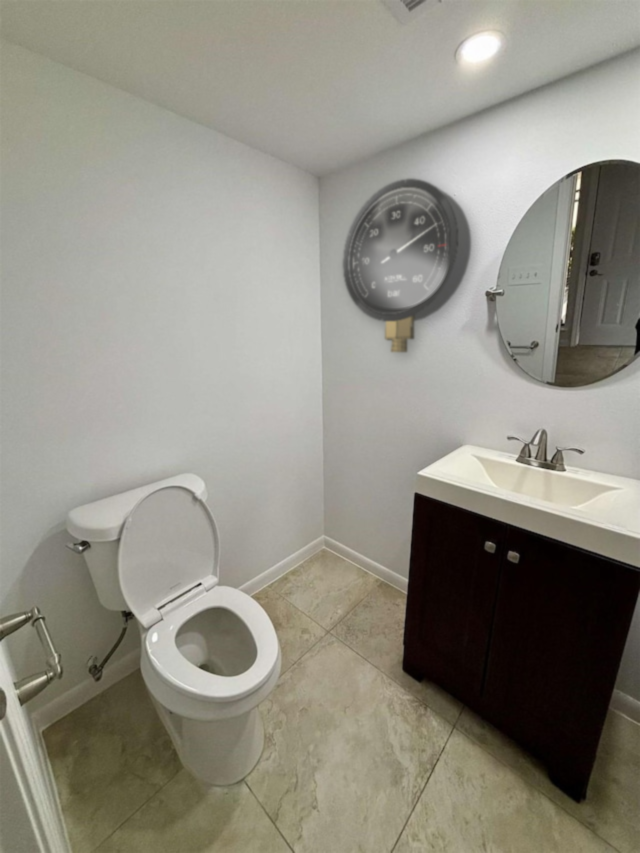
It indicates 45; bar
